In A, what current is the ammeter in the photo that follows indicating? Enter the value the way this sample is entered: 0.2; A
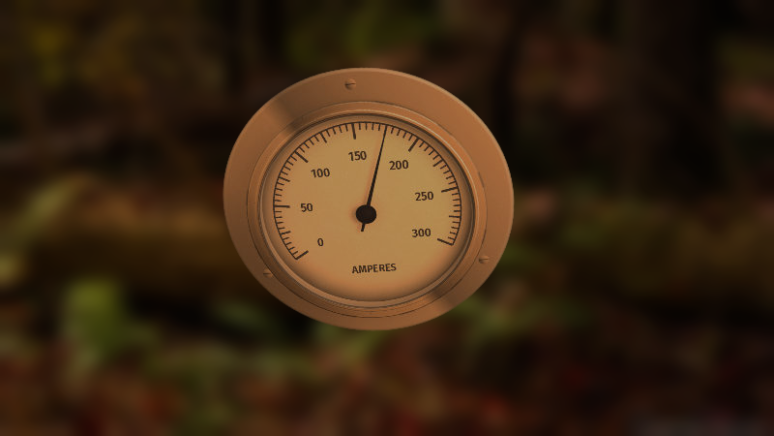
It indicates 175; A
